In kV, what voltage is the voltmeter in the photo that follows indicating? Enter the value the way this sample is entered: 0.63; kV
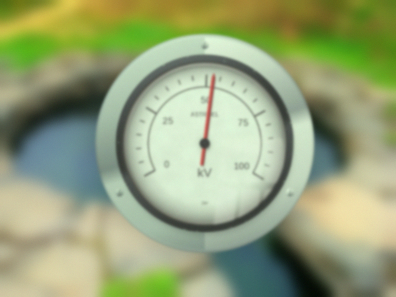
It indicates 52.5; kV
